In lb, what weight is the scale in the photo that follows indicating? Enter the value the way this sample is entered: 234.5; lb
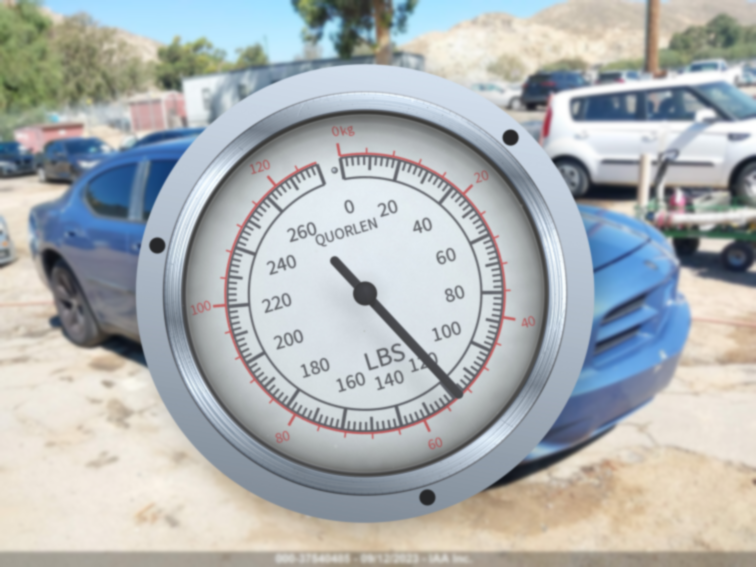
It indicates 118; lb
